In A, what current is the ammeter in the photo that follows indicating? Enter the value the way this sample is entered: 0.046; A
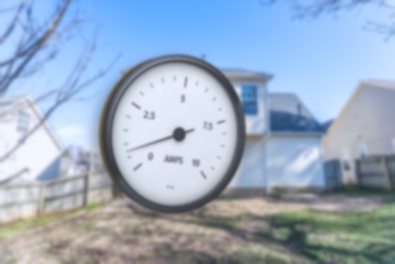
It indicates 0.75; A
